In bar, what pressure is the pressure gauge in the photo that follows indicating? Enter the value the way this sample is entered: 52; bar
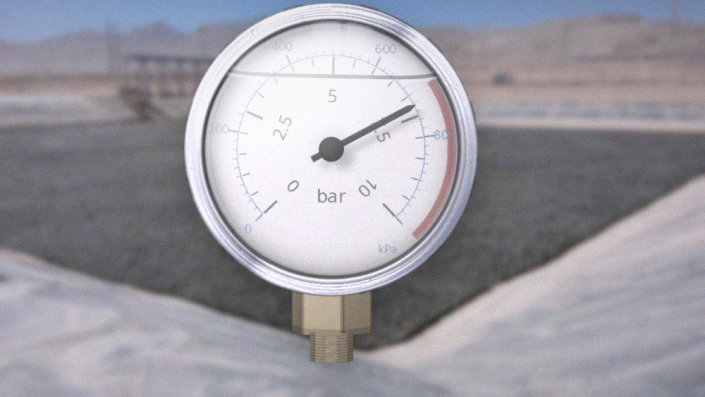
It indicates 7.25; bar
